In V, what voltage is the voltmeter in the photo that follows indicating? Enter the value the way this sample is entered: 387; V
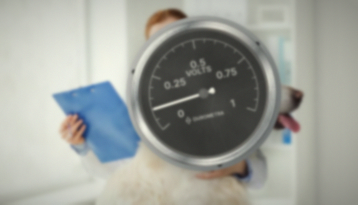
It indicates 0.1; V
